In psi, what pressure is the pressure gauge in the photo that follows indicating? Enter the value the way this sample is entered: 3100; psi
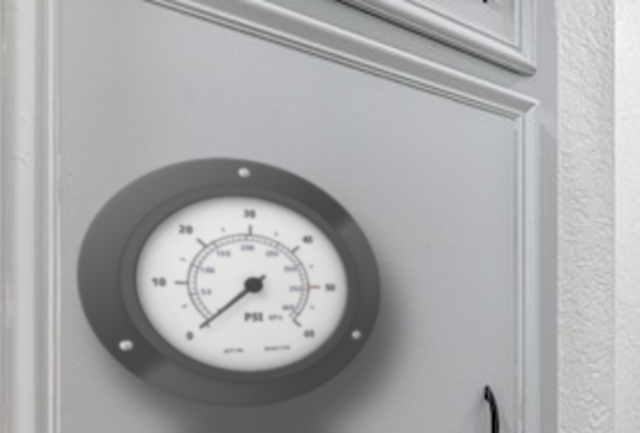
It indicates 0; psi
